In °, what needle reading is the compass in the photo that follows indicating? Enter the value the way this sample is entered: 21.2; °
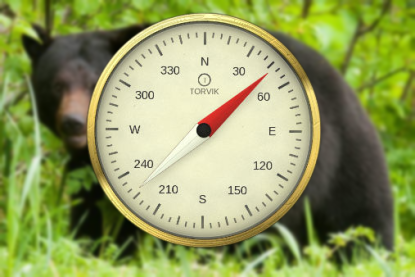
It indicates 47.5; °
